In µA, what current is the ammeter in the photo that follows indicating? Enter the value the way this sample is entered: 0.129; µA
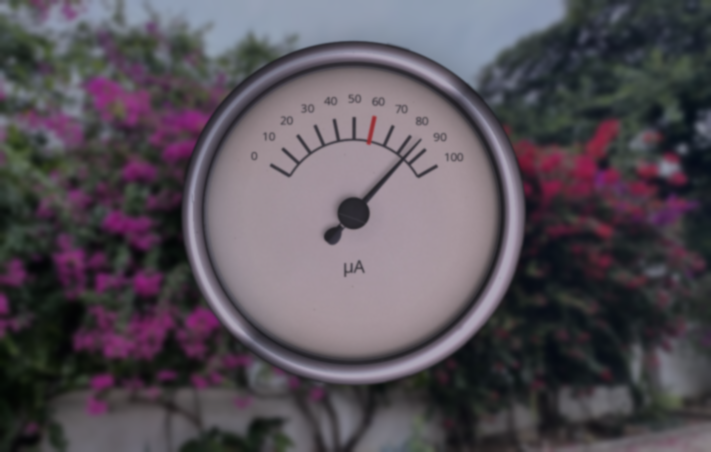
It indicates 85; µA
